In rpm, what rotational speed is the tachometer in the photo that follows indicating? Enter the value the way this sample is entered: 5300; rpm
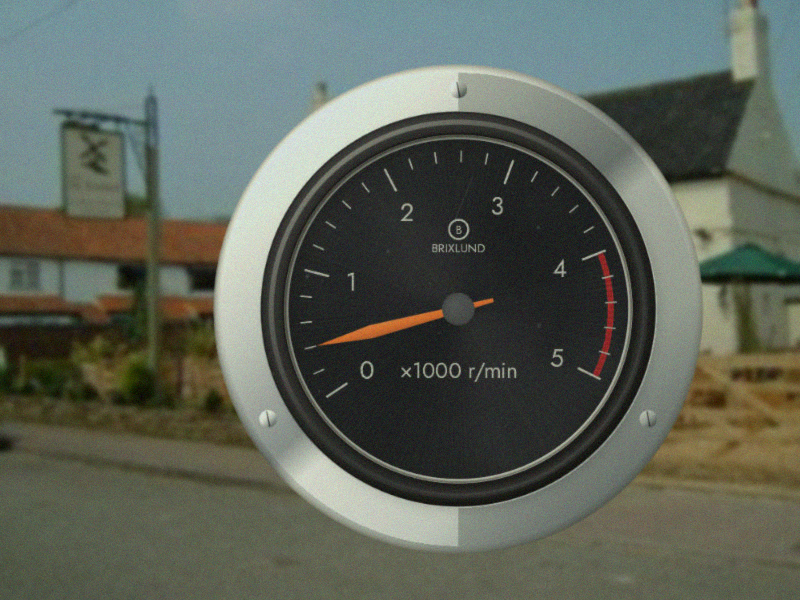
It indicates 400; rpm
